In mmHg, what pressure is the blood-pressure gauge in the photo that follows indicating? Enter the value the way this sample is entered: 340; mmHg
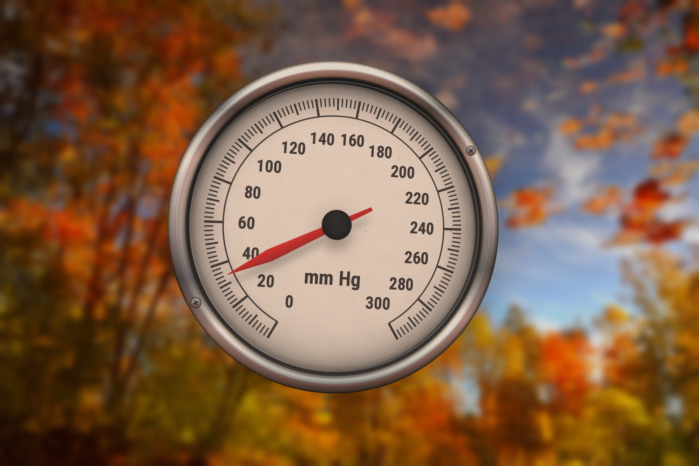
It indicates 34; mmHg
